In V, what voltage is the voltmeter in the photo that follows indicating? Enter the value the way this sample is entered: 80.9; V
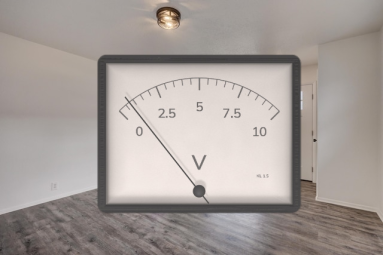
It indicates 0.75; V
